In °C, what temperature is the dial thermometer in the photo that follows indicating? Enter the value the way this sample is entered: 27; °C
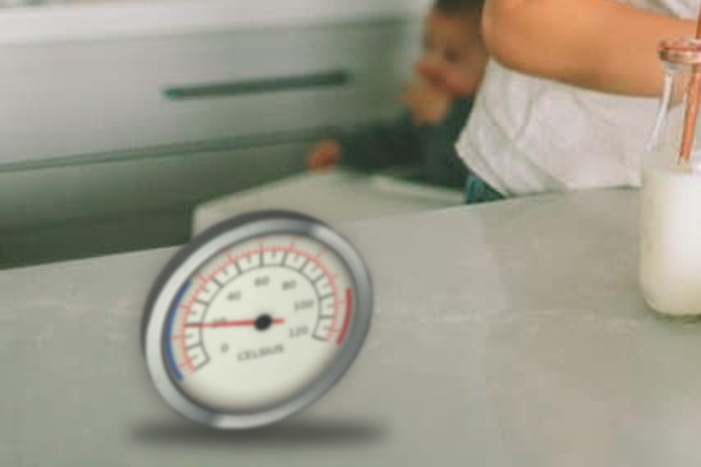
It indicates 20; °C
